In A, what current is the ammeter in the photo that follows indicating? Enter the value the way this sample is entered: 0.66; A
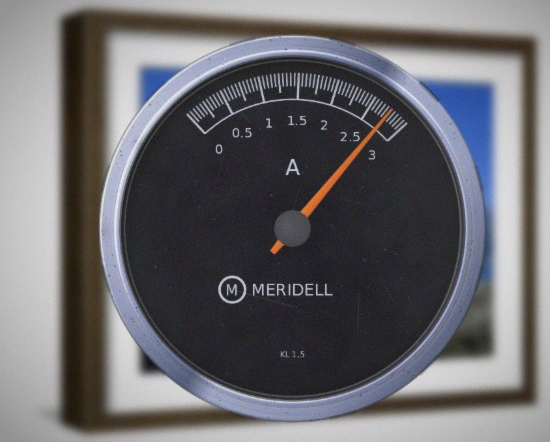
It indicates 2.75; A
